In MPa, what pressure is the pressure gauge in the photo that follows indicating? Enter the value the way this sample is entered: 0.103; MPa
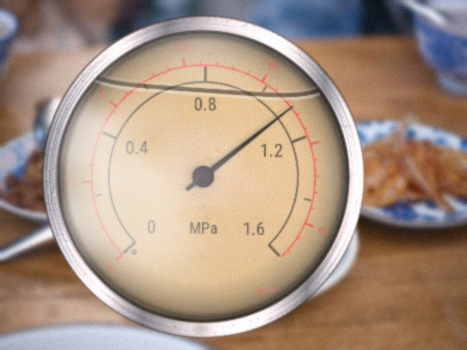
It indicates 1.1; MPa
